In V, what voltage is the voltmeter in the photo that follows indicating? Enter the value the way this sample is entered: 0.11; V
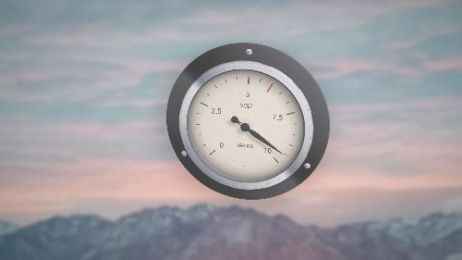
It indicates 9.5; V
